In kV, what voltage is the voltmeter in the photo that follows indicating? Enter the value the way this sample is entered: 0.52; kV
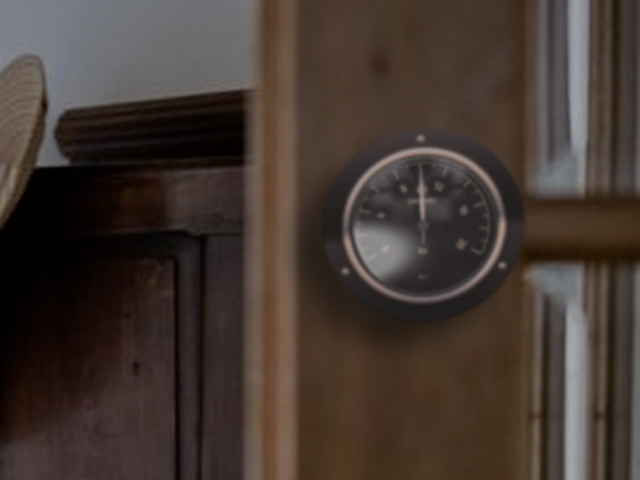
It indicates 10; kV
